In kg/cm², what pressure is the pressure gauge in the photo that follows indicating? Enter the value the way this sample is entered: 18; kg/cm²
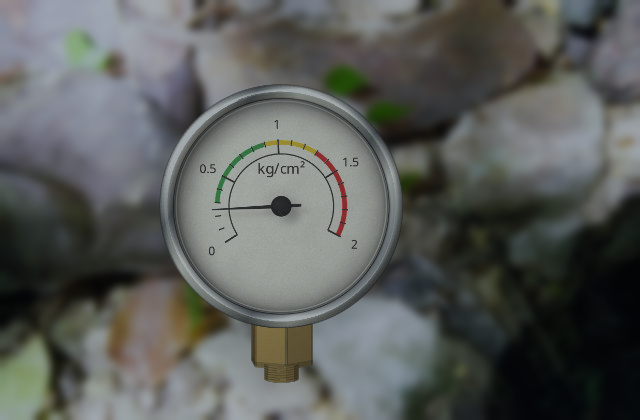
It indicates 0.25; kg/cm²
